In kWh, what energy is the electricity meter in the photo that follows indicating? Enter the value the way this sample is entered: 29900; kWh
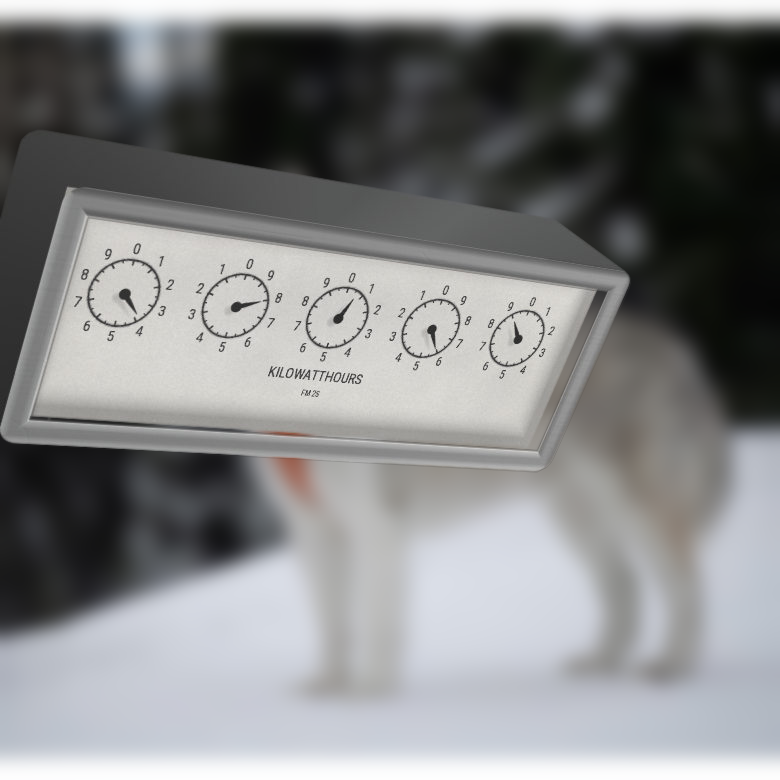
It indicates 38059; kWh
